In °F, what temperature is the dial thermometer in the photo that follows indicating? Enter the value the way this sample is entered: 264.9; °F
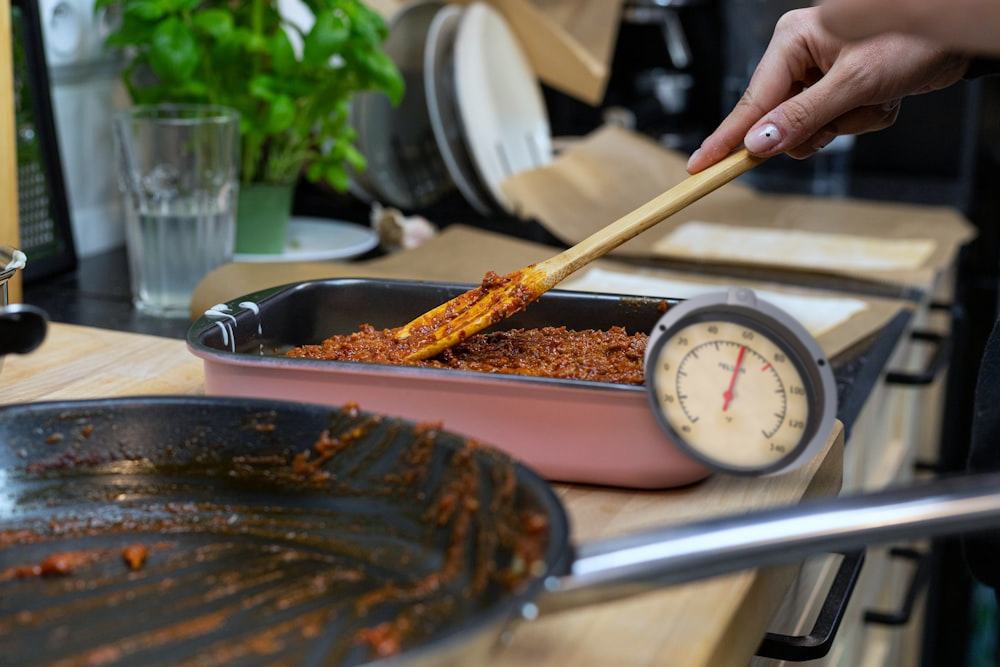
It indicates 60; °F
